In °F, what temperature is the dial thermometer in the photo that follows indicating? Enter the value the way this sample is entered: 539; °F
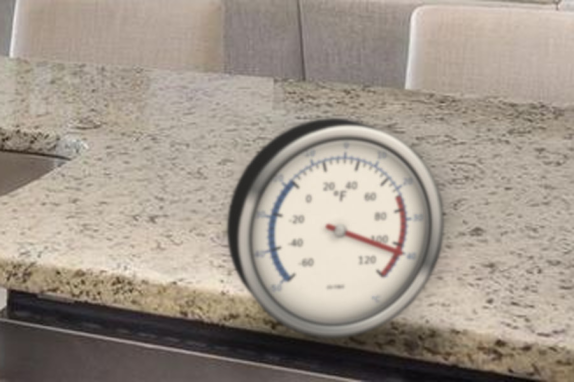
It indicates 104; °F
